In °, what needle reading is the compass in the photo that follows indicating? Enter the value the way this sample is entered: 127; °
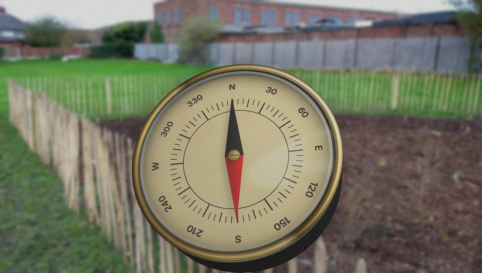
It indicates 180; °
